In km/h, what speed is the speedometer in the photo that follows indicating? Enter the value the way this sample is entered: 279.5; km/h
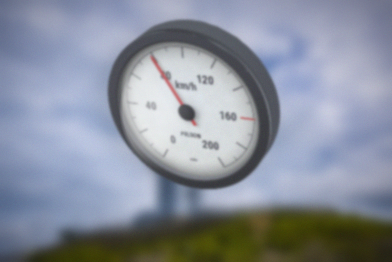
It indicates 80; km/h
